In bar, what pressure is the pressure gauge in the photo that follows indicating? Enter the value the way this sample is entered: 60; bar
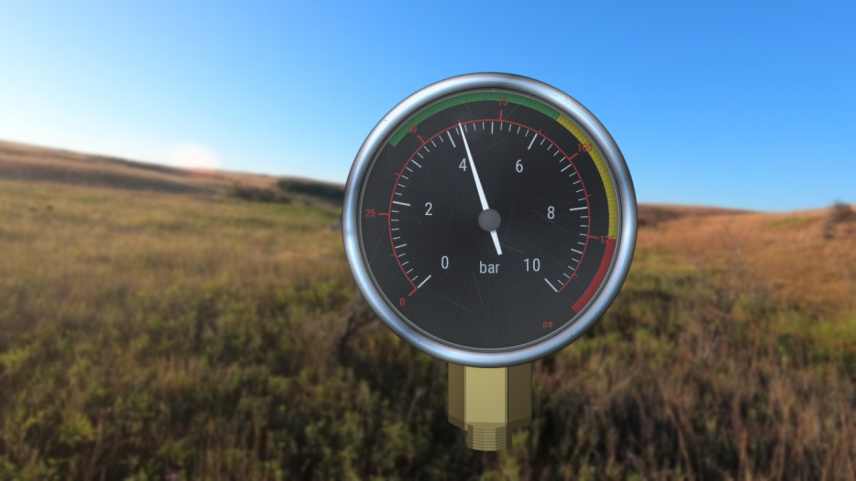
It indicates 4.3; bar
